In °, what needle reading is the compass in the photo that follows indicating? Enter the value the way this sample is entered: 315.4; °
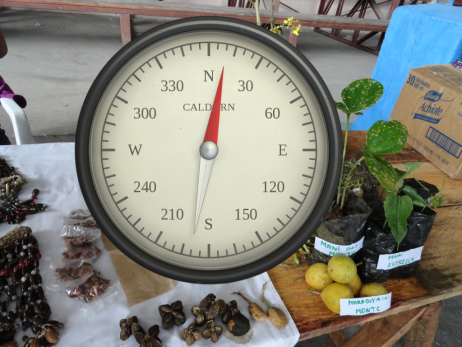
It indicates 10; °
